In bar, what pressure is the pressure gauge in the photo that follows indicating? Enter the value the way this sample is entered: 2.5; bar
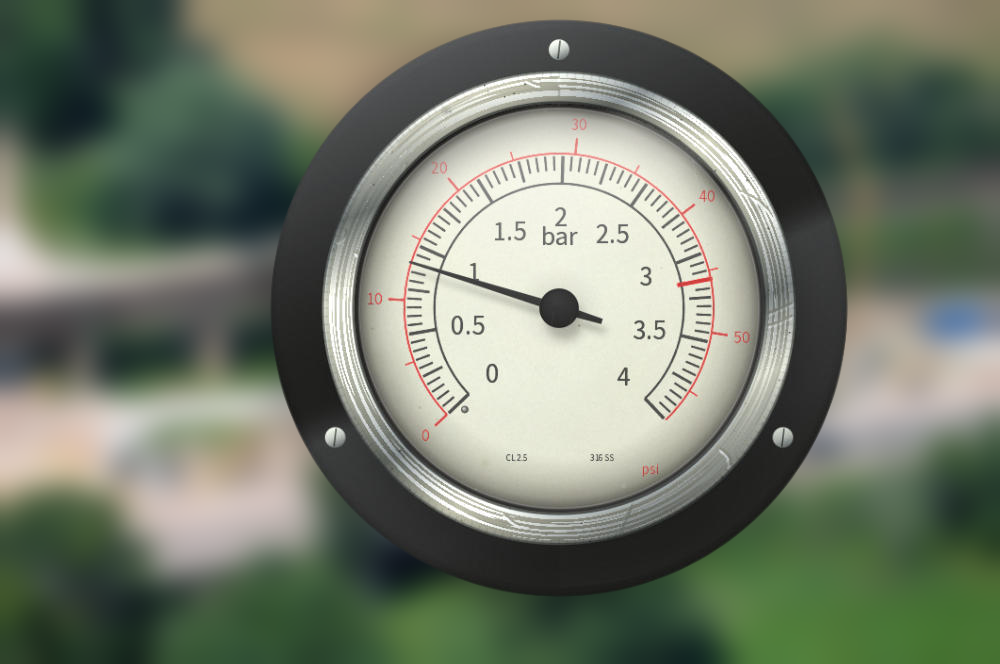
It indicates 0.9; bar
